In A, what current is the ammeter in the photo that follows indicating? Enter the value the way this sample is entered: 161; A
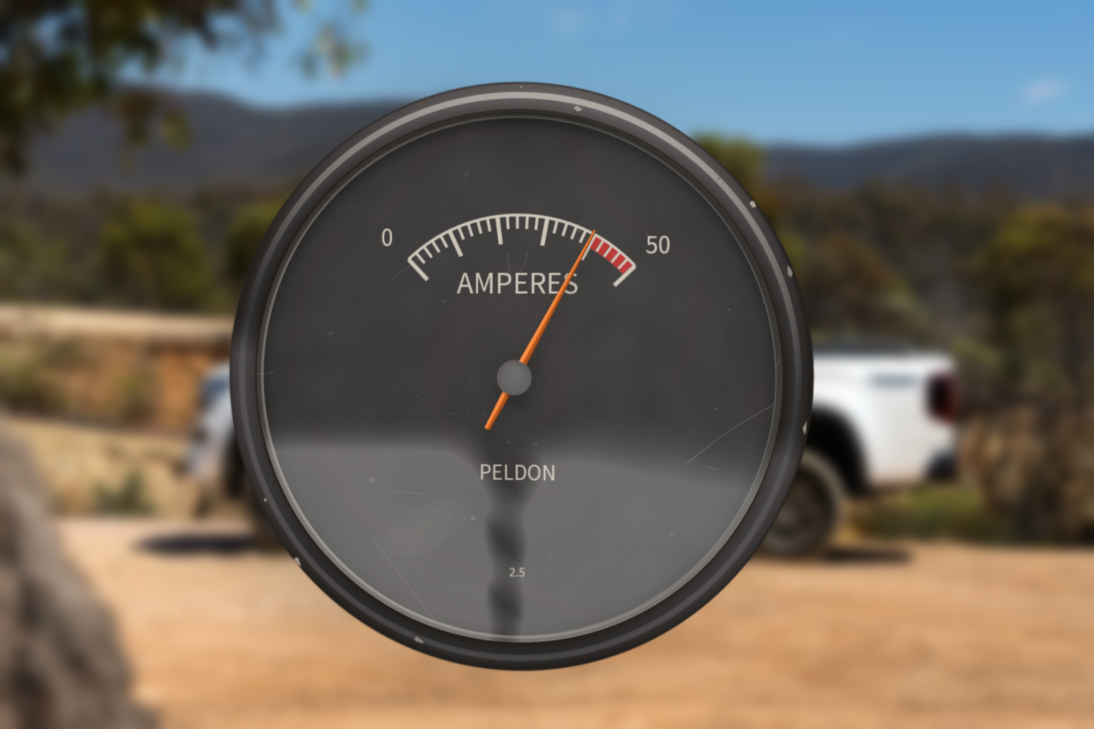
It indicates 40; A
